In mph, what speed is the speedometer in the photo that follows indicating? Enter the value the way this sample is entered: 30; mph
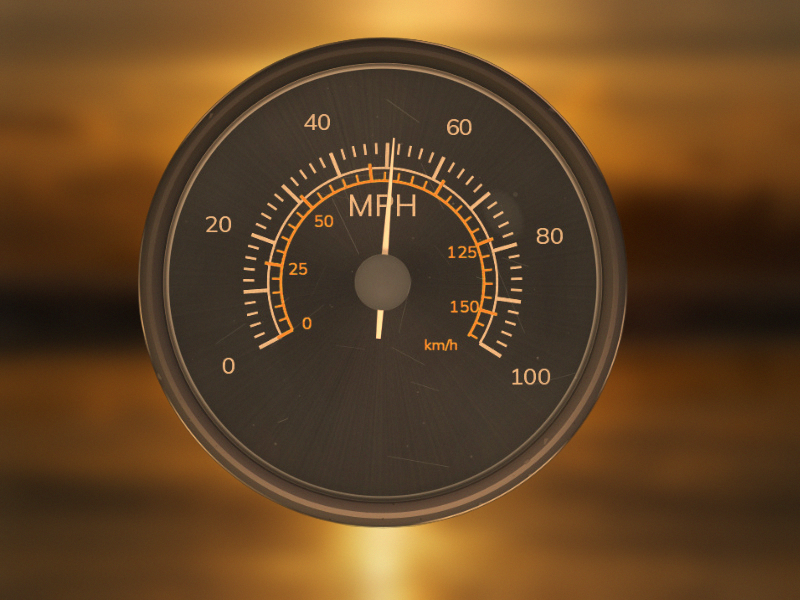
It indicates 51; mph
